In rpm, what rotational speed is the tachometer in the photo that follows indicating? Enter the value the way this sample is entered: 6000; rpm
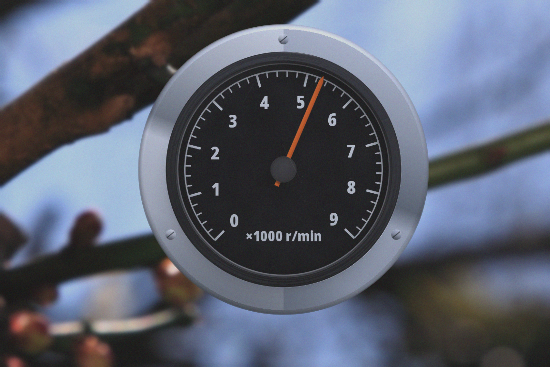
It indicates 5300; rpm
